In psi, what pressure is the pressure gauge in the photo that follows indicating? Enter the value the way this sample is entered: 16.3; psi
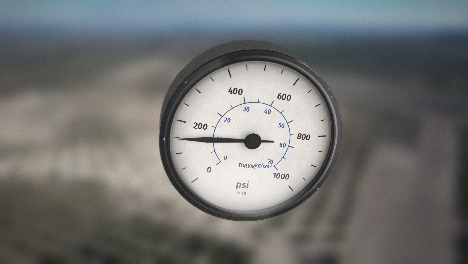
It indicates 150; psi
